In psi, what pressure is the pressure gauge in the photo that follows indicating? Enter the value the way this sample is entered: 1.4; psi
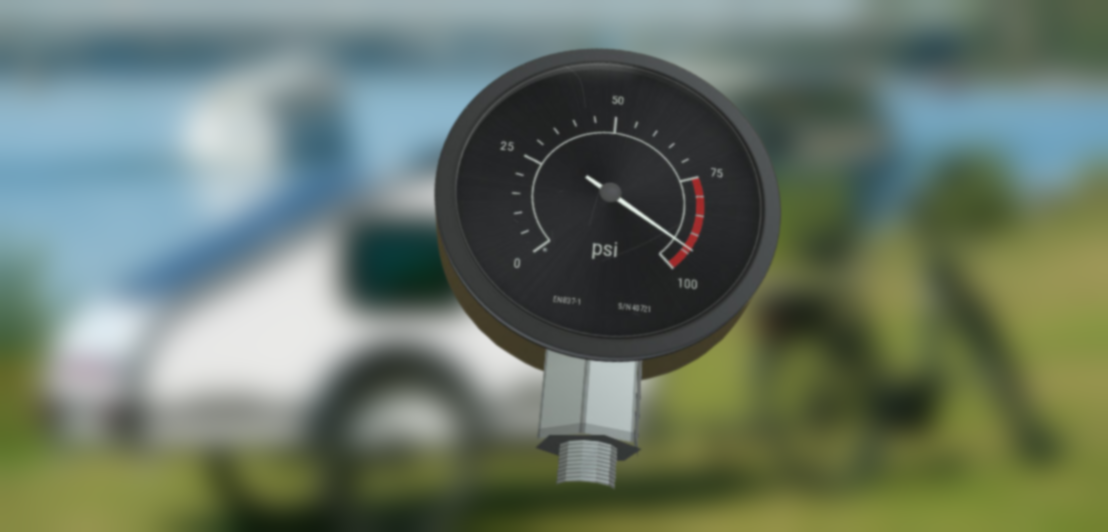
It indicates 95; psi
